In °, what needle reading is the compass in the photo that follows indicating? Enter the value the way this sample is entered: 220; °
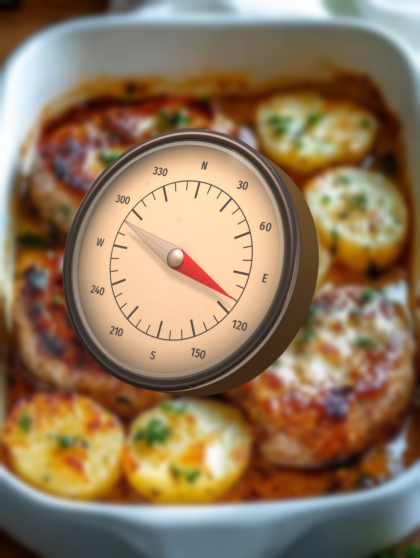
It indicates 110; °
